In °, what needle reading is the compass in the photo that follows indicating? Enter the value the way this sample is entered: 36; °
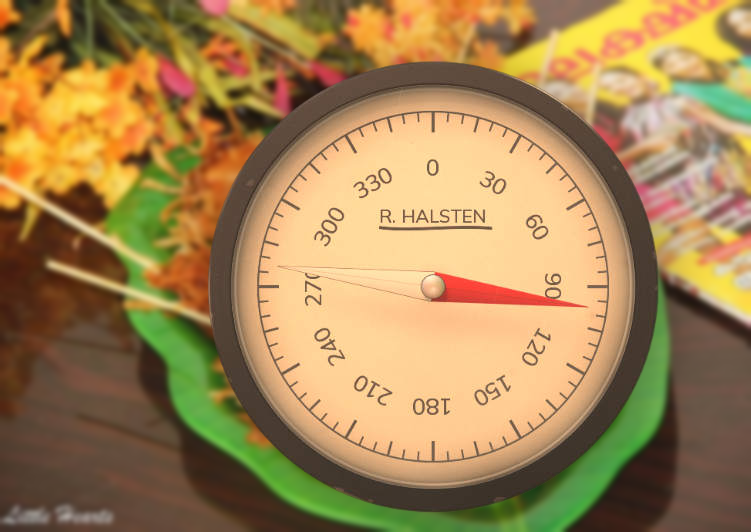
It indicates 97.5; °
